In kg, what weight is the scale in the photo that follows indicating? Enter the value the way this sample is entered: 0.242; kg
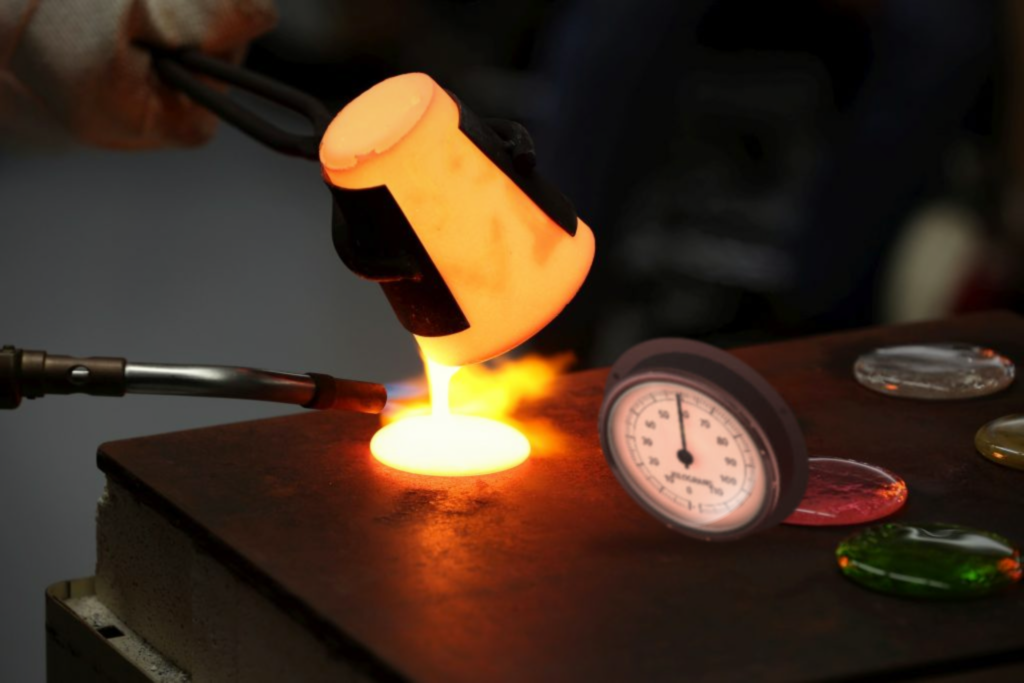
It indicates 60; kg
